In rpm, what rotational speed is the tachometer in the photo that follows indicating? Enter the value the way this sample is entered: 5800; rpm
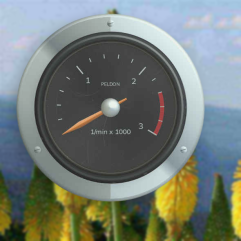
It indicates 0; rpm
